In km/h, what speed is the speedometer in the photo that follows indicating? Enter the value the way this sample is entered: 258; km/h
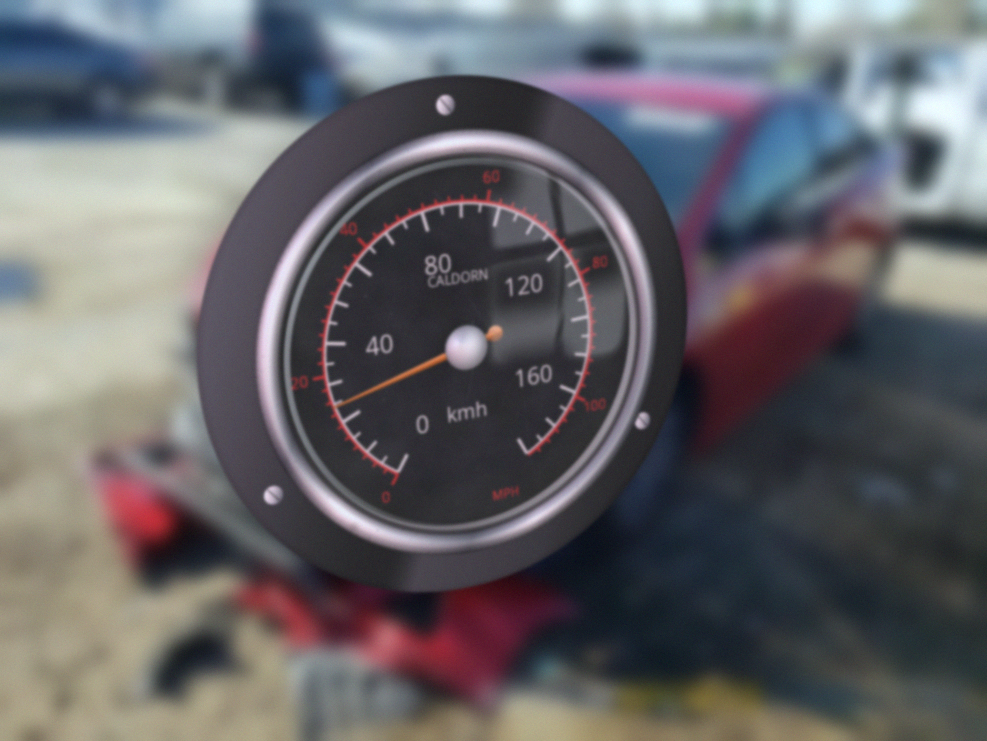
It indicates 25; km/h
